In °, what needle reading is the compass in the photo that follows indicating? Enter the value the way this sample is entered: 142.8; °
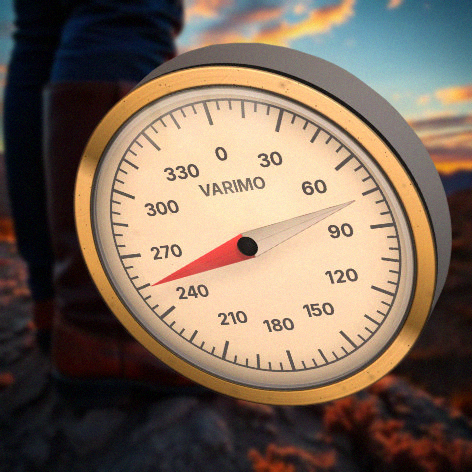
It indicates 255; °
